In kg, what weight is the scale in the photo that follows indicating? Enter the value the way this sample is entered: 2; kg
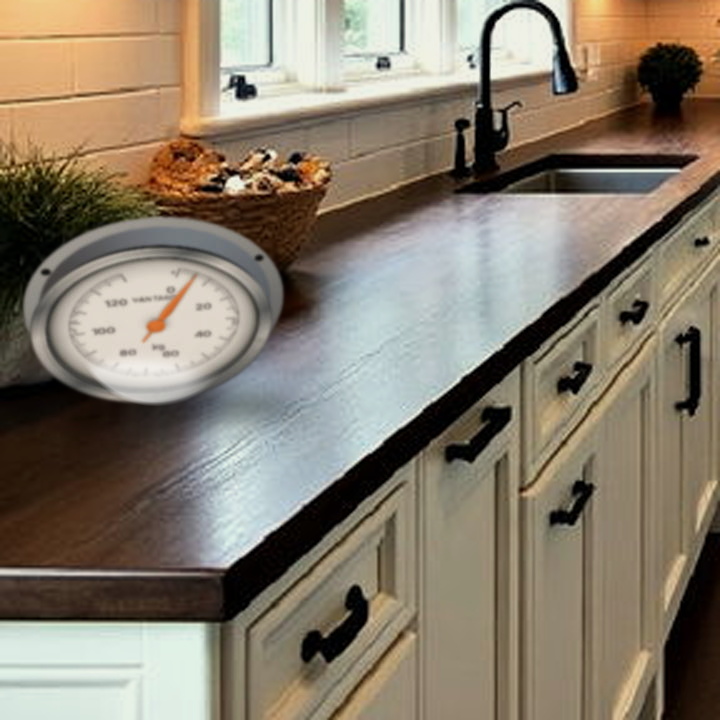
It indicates 5; kg
